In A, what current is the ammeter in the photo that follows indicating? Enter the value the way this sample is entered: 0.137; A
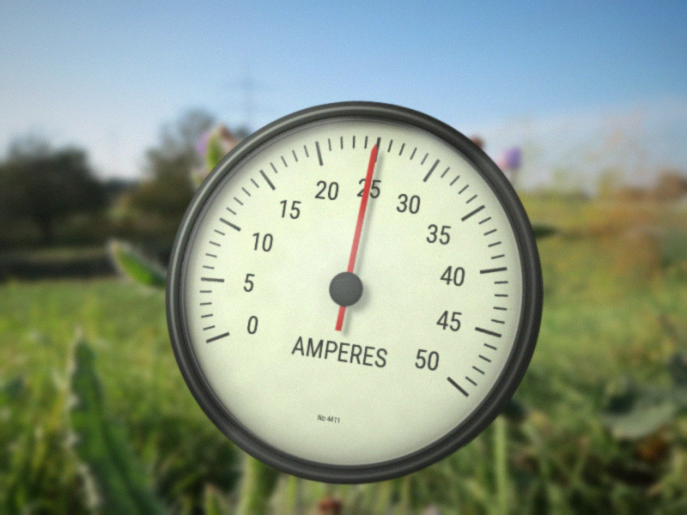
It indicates 25; A
